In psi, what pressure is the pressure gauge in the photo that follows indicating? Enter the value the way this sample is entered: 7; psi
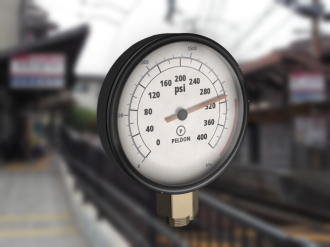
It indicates 310; psi
